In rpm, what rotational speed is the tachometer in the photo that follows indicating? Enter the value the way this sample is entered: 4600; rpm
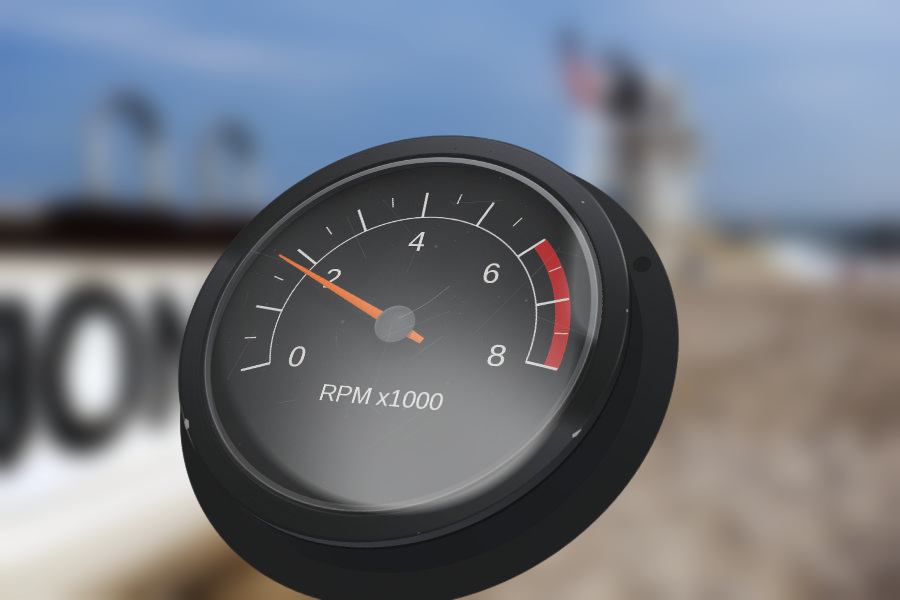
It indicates 1750; rpm
